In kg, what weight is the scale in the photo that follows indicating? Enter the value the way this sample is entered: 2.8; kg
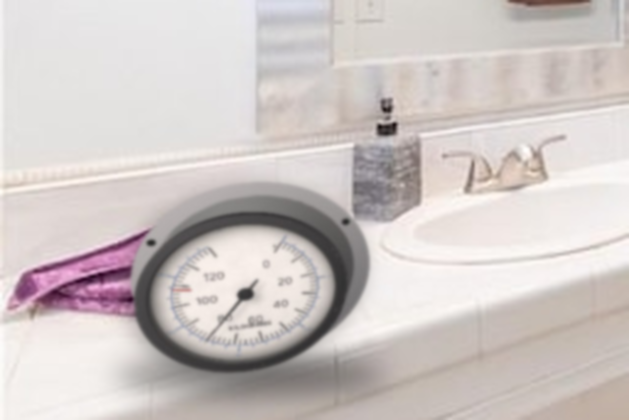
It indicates 80; kg
